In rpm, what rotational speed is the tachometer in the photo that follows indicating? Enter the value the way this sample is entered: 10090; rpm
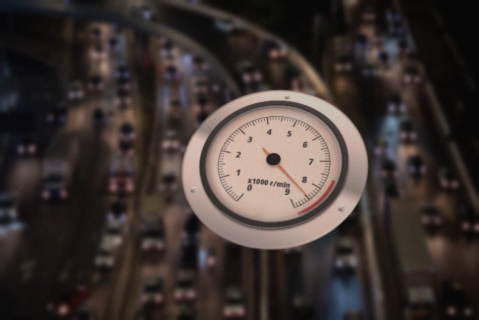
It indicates 8500; rpm
